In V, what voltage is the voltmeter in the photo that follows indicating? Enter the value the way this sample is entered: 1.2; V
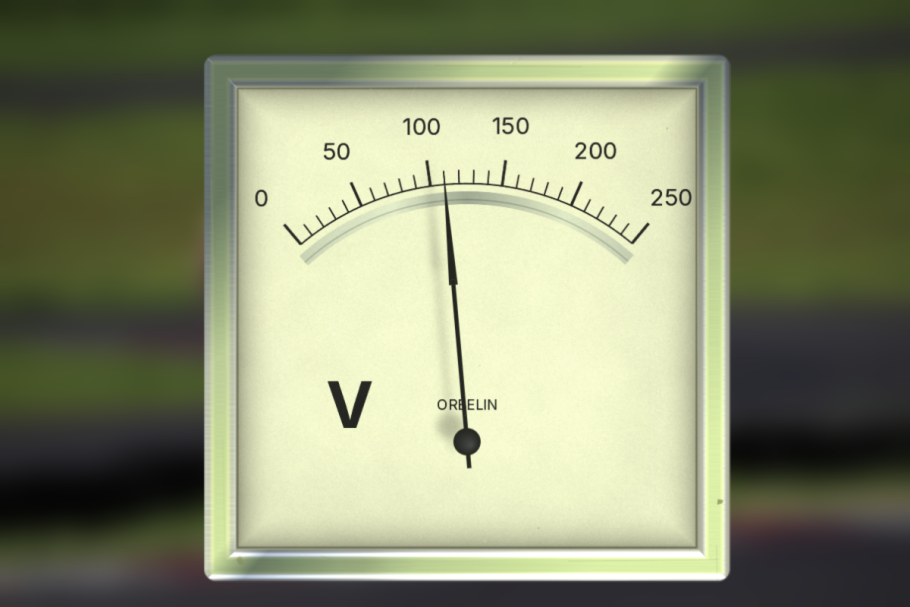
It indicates 110; V
